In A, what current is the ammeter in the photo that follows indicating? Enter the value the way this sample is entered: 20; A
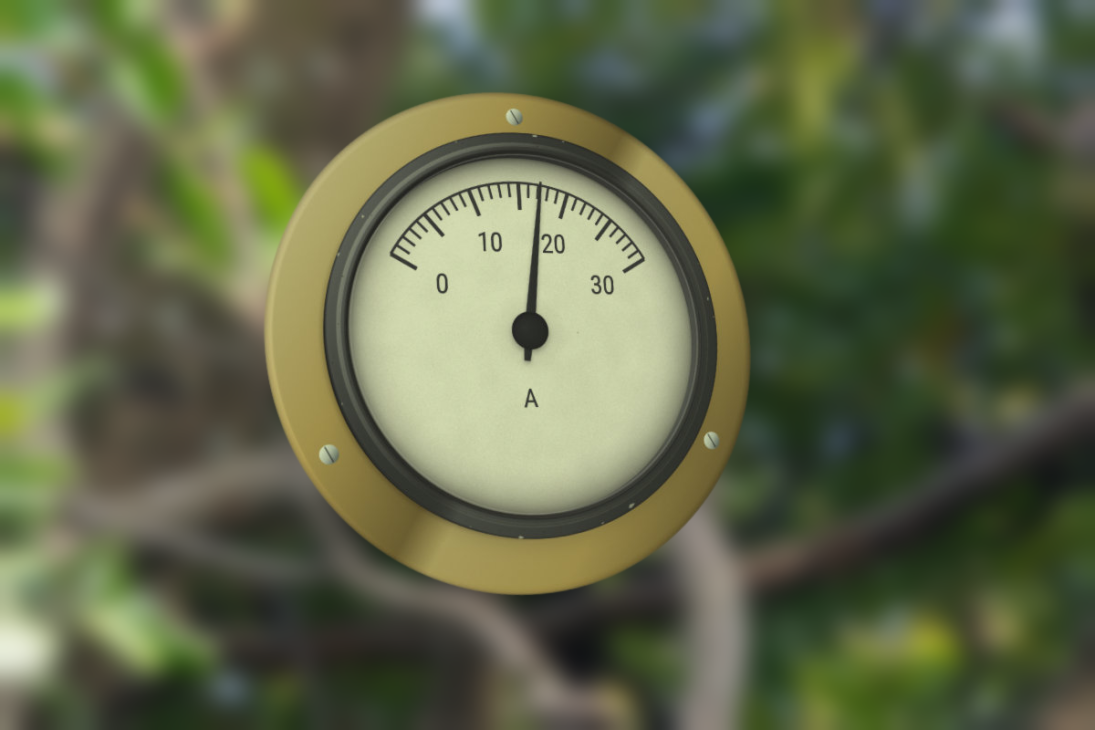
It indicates 17; A
